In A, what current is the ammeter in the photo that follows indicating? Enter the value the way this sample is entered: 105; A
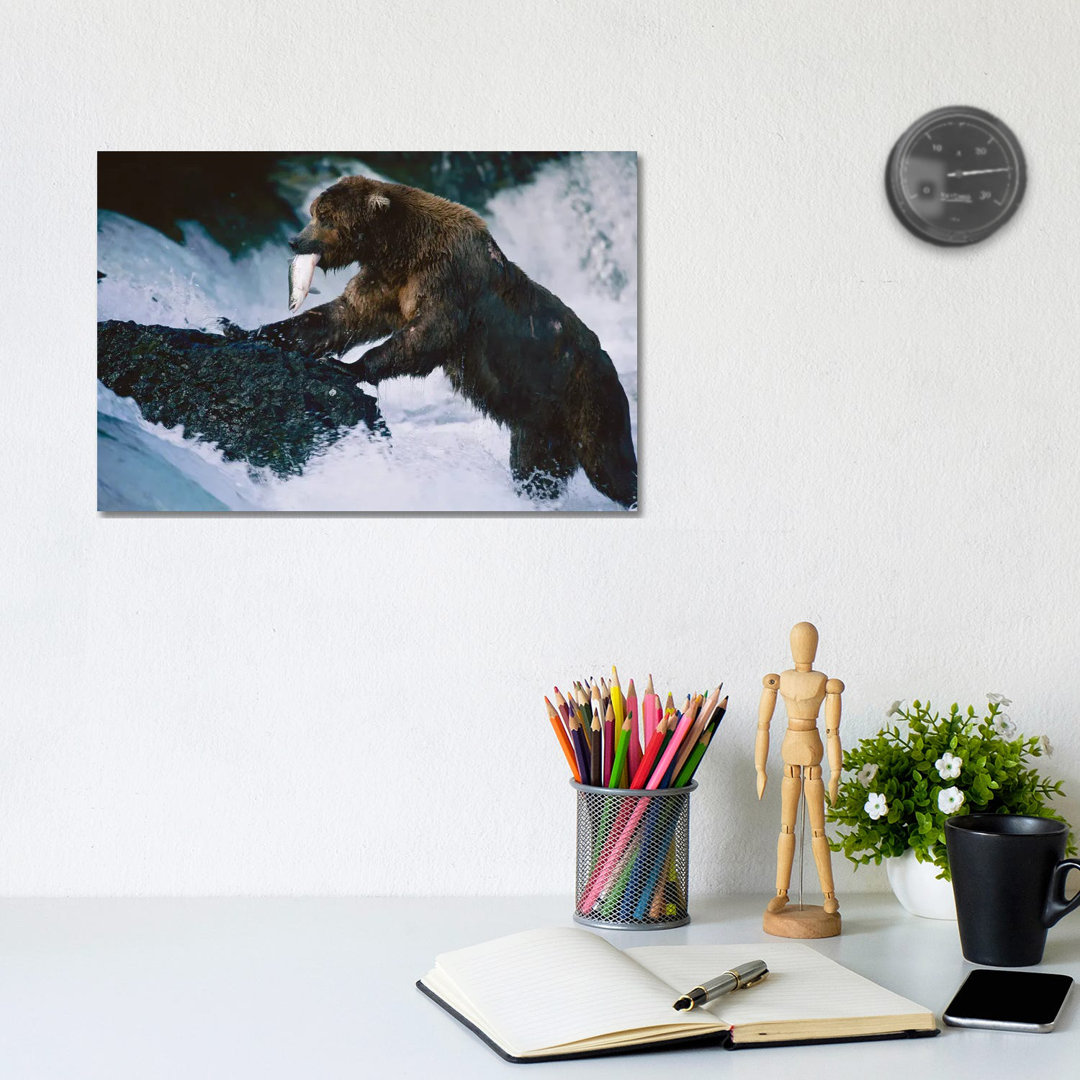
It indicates 25; A
